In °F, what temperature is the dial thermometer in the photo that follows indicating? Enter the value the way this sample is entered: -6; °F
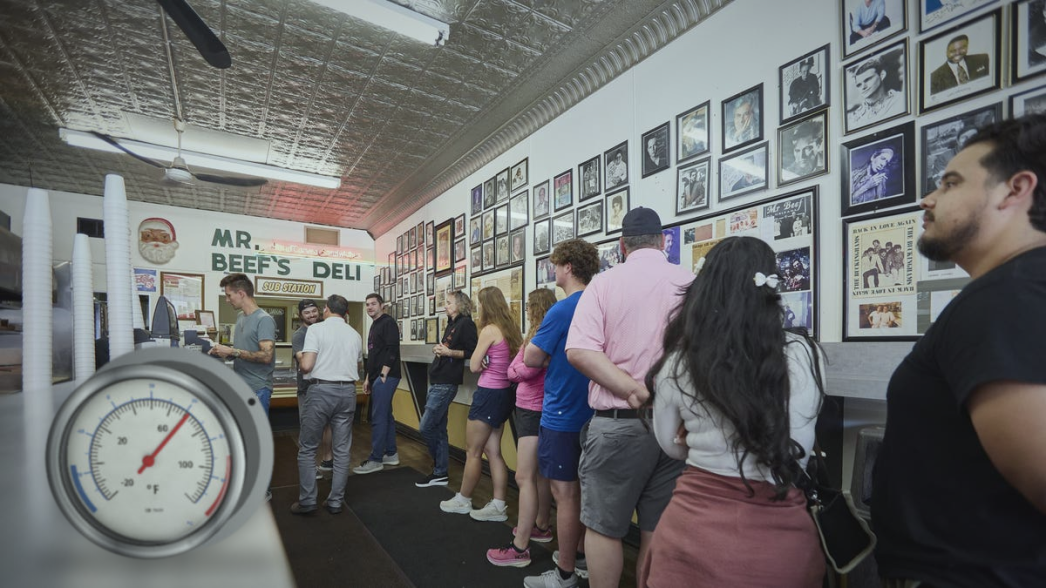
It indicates 70; °F
